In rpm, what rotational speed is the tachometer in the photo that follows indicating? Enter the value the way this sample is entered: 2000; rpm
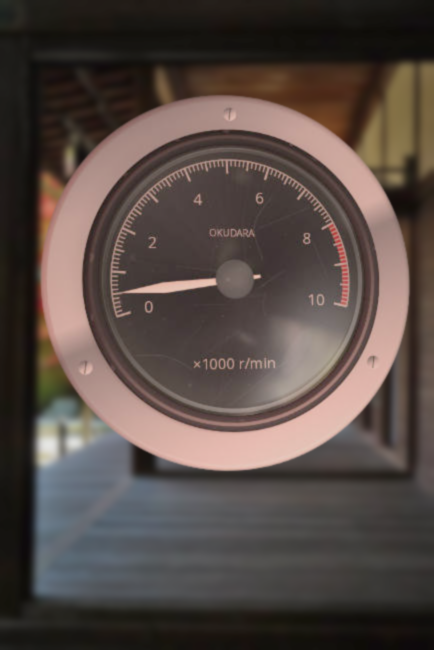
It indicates 500; rpm
